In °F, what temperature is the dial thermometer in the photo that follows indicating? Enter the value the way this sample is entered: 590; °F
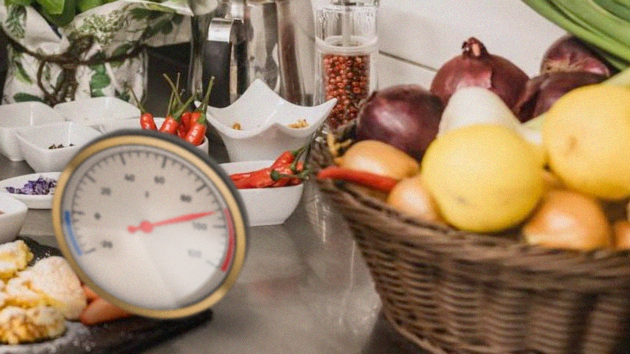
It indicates 92; °F
